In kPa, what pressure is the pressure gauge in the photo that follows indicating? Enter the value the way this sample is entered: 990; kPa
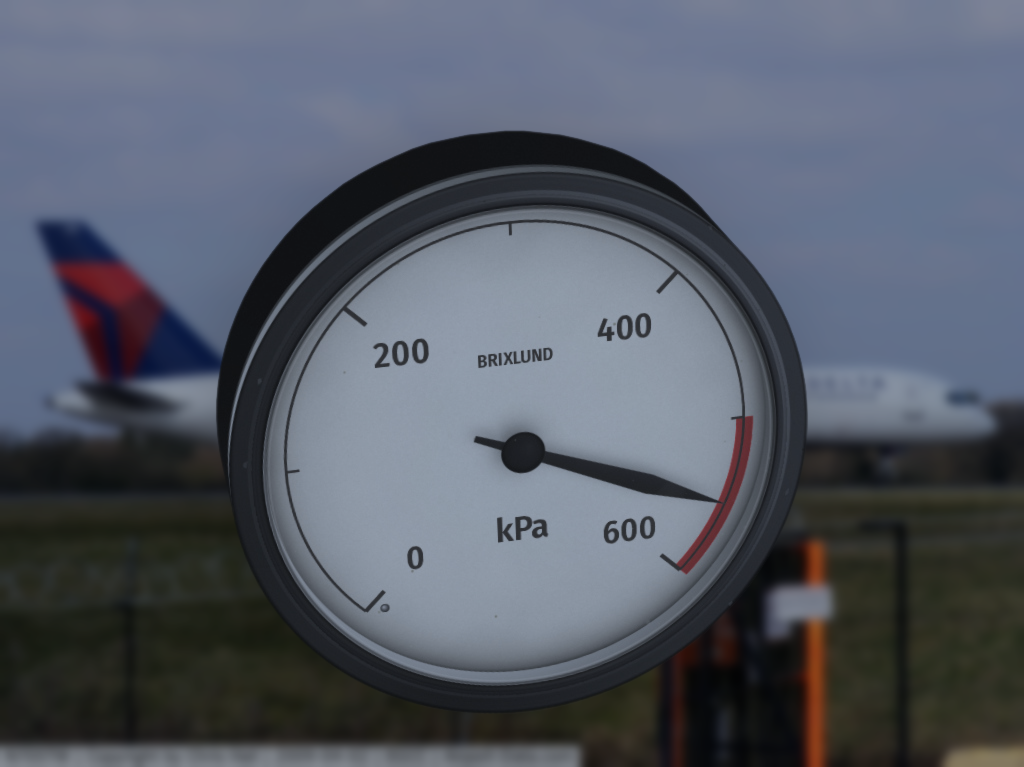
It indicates 550; kPa
